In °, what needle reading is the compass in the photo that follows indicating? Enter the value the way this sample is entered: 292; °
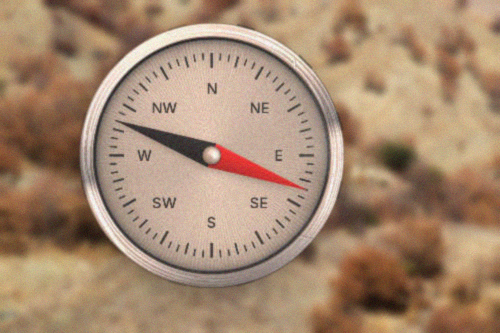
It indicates 110; °
